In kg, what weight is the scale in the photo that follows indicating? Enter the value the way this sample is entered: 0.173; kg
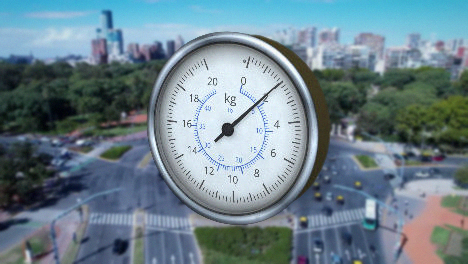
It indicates 2; kg
